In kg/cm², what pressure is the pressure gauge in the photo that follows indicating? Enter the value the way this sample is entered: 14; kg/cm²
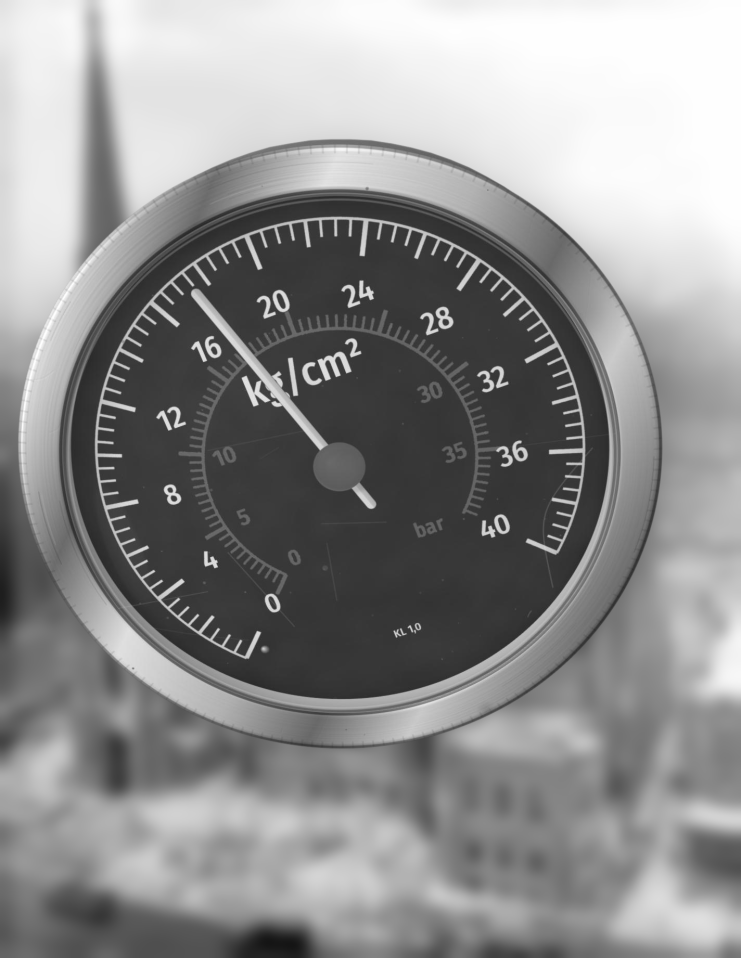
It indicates 17.5; kg/cm²
